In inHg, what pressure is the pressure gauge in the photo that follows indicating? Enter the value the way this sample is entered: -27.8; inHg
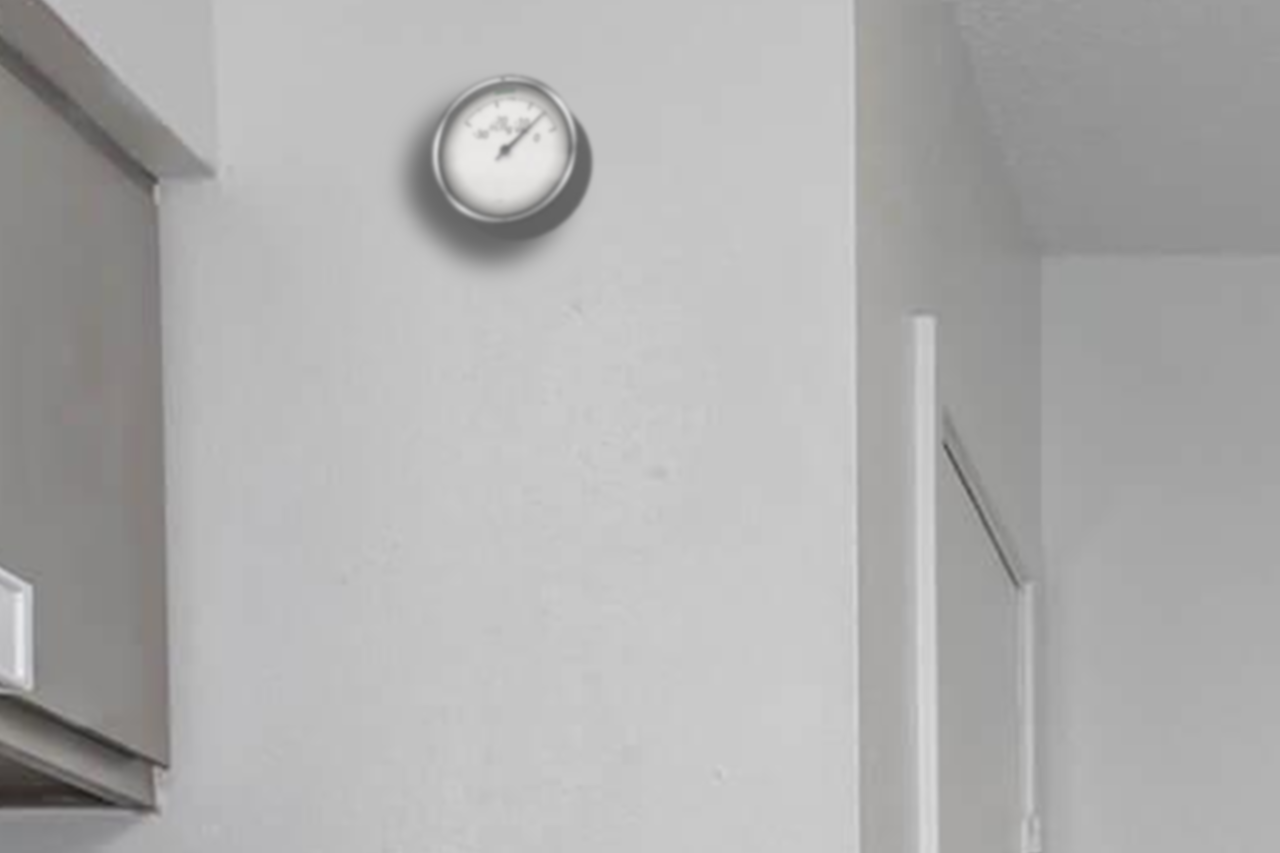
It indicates -5; inHg
